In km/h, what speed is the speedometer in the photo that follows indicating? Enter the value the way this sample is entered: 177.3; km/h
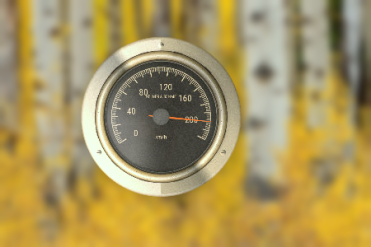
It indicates 200; km/h
